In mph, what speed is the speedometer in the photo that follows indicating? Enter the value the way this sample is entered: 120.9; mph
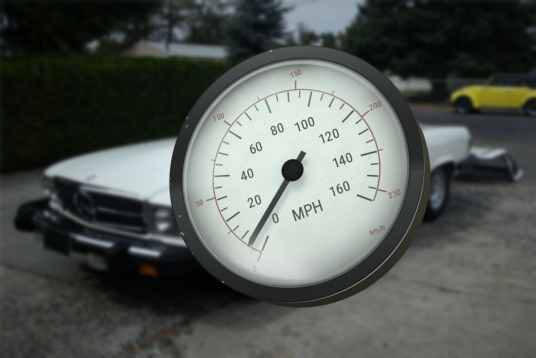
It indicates 5; mph
